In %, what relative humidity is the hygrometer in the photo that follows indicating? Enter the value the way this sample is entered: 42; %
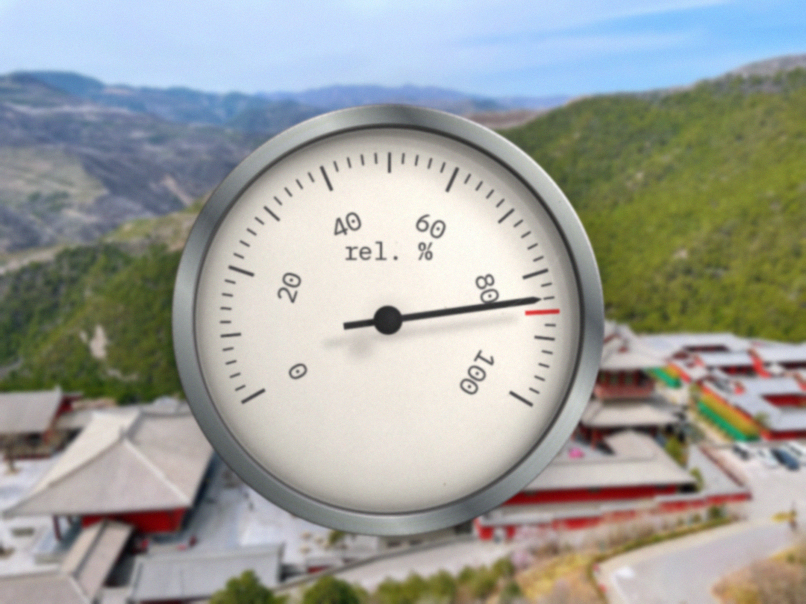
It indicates 84; %
